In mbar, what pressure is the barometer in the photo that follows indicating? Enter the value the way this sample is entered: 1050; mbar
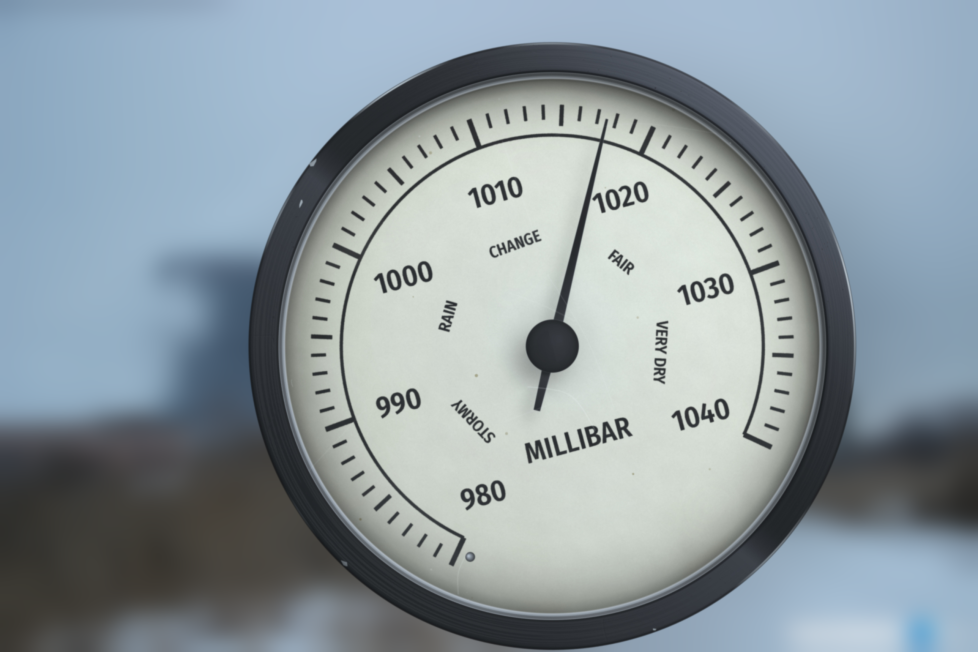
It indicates 1017.5; mbar
